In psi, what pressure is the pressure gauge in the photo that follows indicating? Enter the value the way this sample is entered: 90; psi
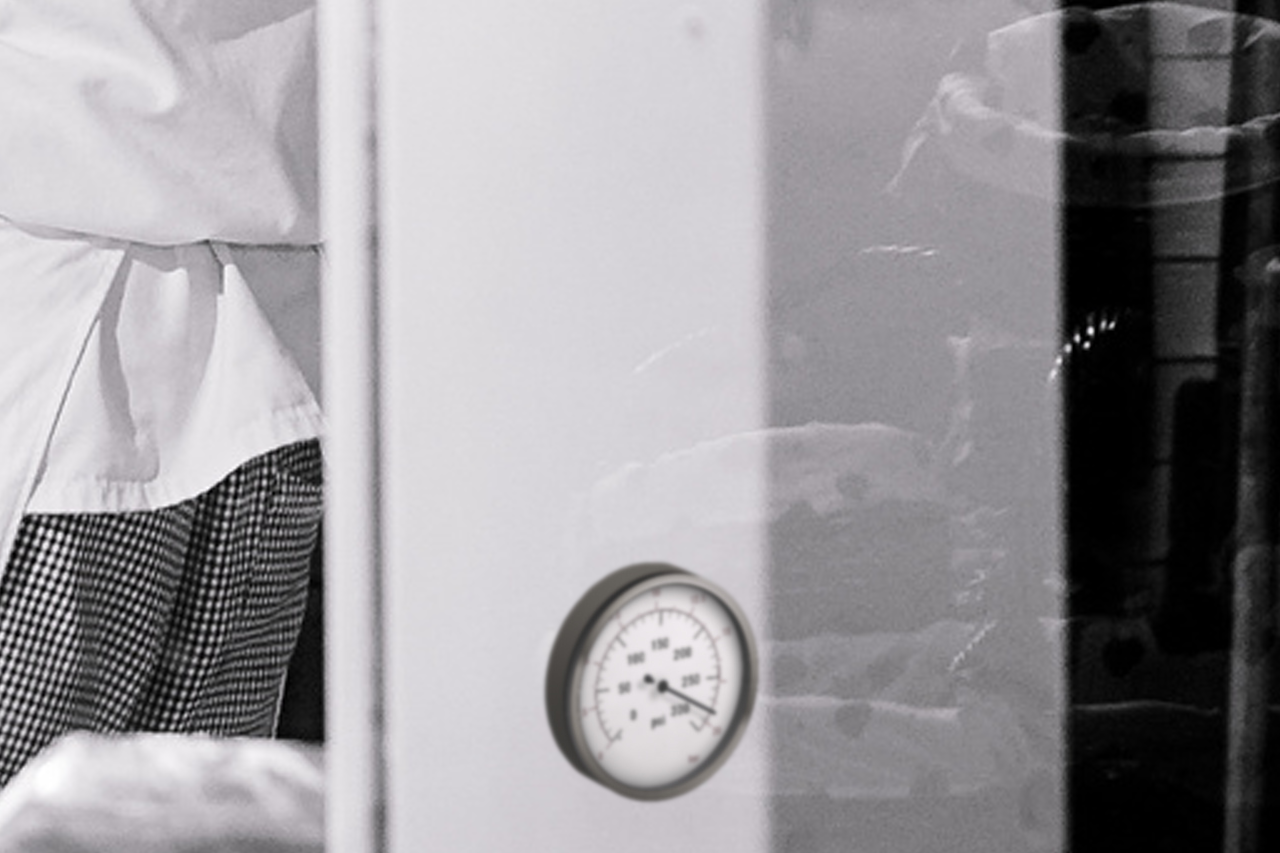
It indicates 280; psi
